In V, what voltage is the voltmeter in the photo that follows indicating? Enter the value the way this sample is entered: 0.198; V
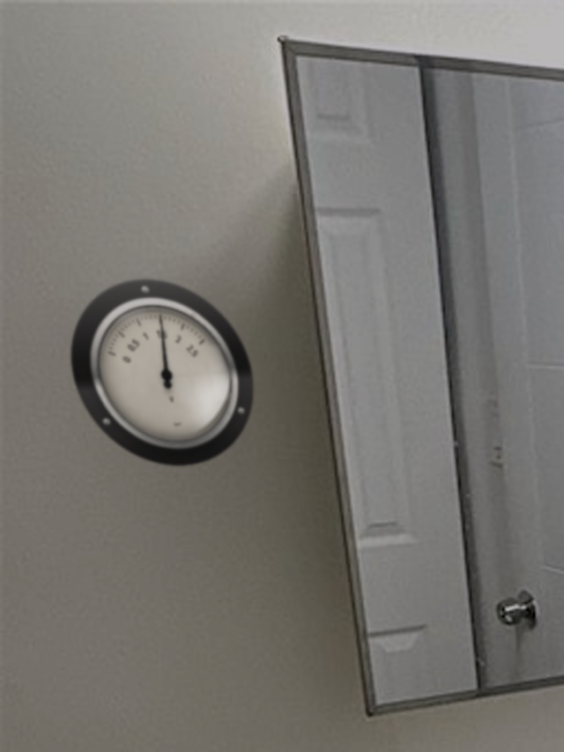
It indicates 1.5; V
